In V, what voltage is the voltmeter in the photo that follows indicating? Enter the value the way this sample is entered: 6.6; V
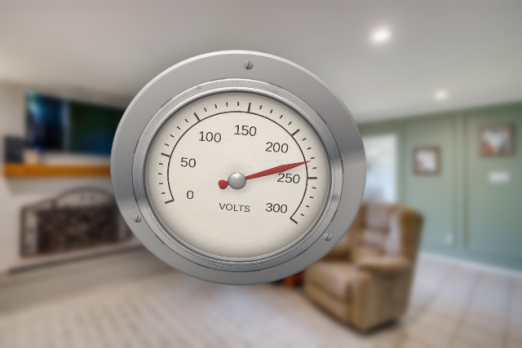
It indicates 230; V
